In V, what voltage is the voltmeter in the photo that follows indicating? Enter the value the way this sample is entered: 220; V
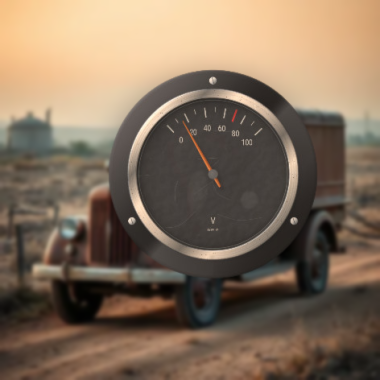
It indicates 15; V
